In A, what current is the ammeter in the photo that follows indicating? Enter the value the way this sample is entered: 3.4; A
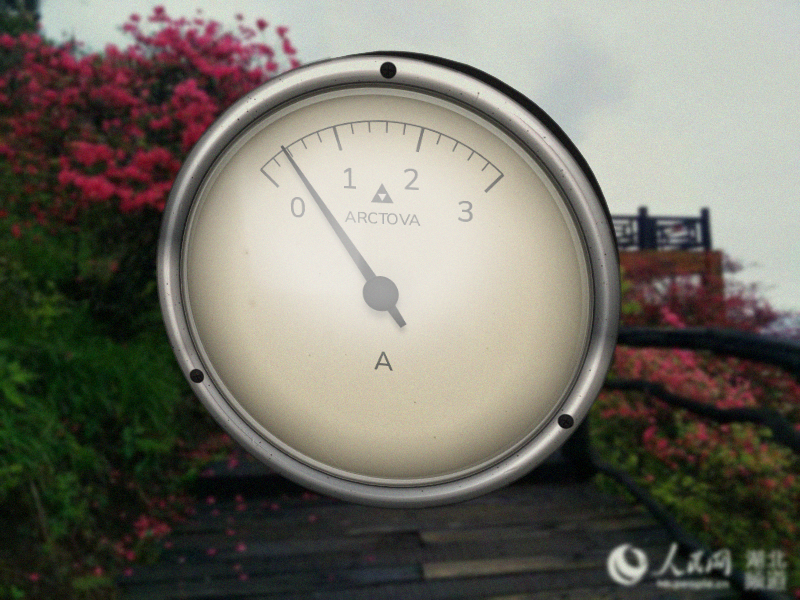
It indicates 0.4; A
